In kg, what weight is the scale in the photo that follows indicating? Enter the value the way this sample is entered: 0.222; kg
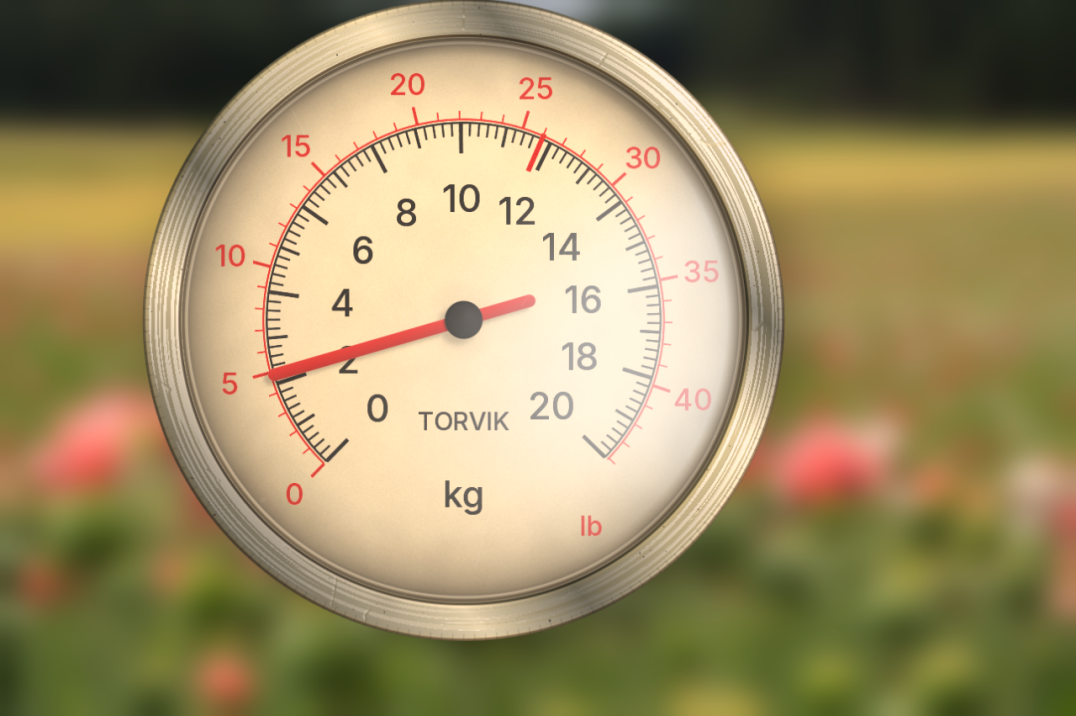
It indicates 2.2; kg
